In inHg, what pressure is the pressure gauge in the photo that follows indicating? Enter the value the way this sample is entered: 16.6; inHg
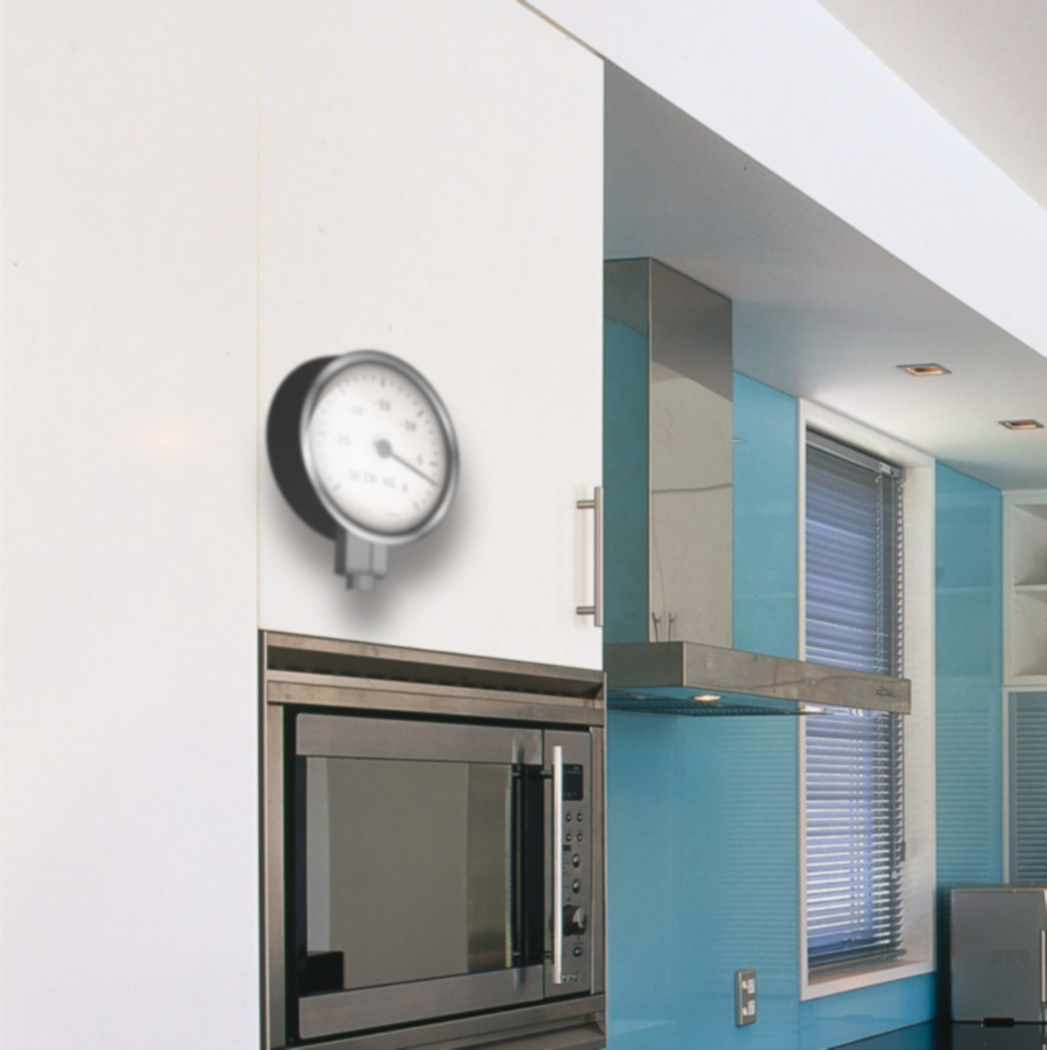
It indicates -3; inHg
